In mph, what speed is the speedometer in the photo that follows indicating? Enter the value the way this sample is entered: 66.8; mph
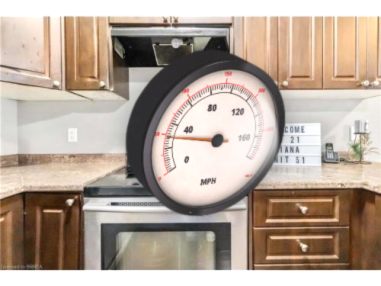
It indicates 30; mph
